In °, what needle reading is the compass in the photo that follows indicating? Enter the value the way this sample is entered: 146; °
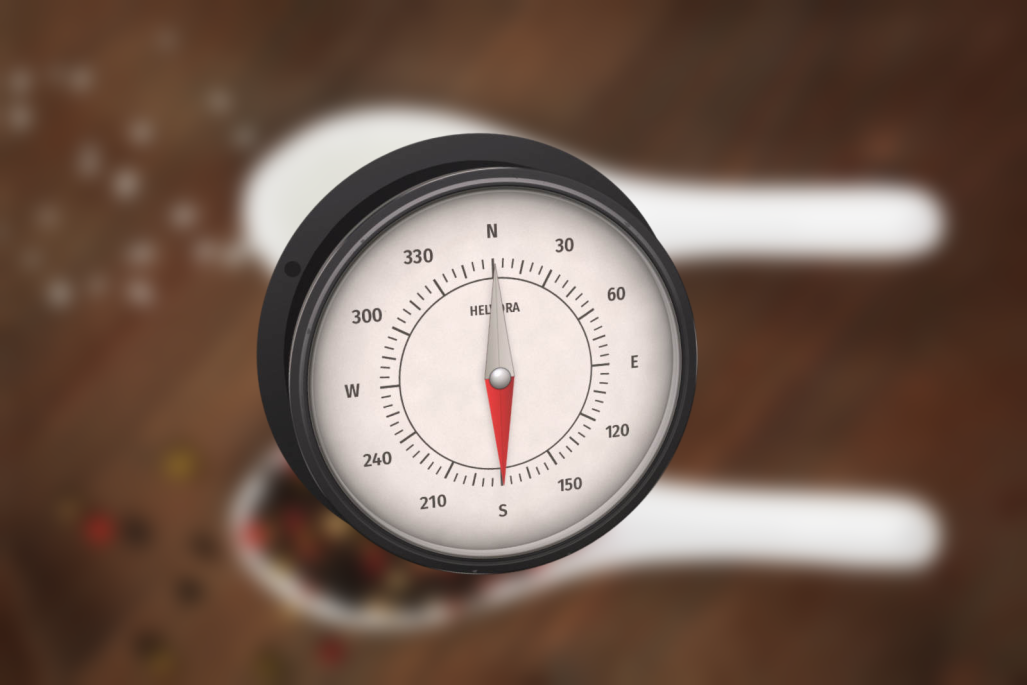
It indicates 180; °
